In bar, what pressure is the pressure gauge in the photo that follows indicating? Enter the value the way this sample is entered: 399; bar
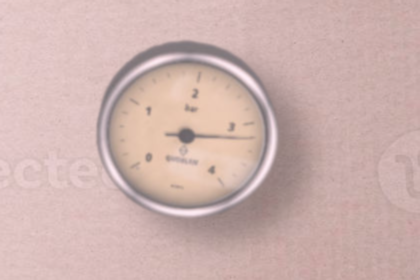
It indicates 3.2; bar
